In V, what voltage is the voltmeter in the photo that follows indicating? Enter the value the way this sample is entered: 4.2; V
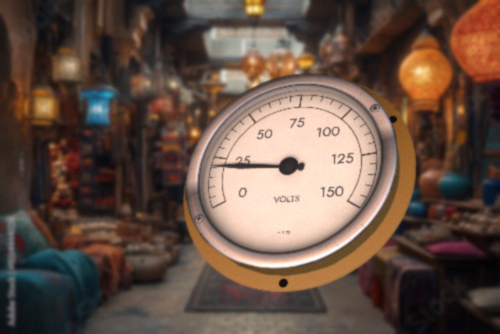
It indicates 20; V
